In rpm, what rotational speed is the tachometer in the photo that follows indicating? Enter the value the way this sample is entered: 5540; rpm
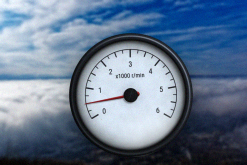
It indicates 500; rpm
